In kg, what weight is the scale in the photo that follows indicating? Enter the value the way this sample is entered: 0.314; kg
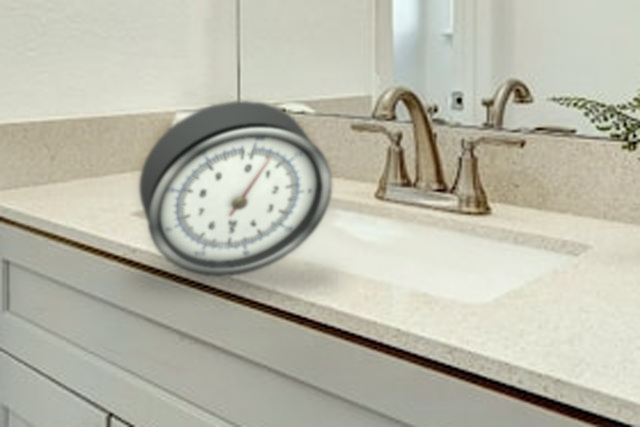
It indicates 0.5; kg
